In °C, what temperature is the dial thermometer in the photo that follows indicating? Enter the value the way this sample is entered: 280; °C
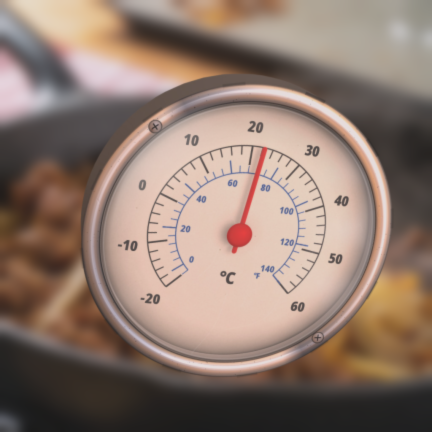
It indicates 22; °C
